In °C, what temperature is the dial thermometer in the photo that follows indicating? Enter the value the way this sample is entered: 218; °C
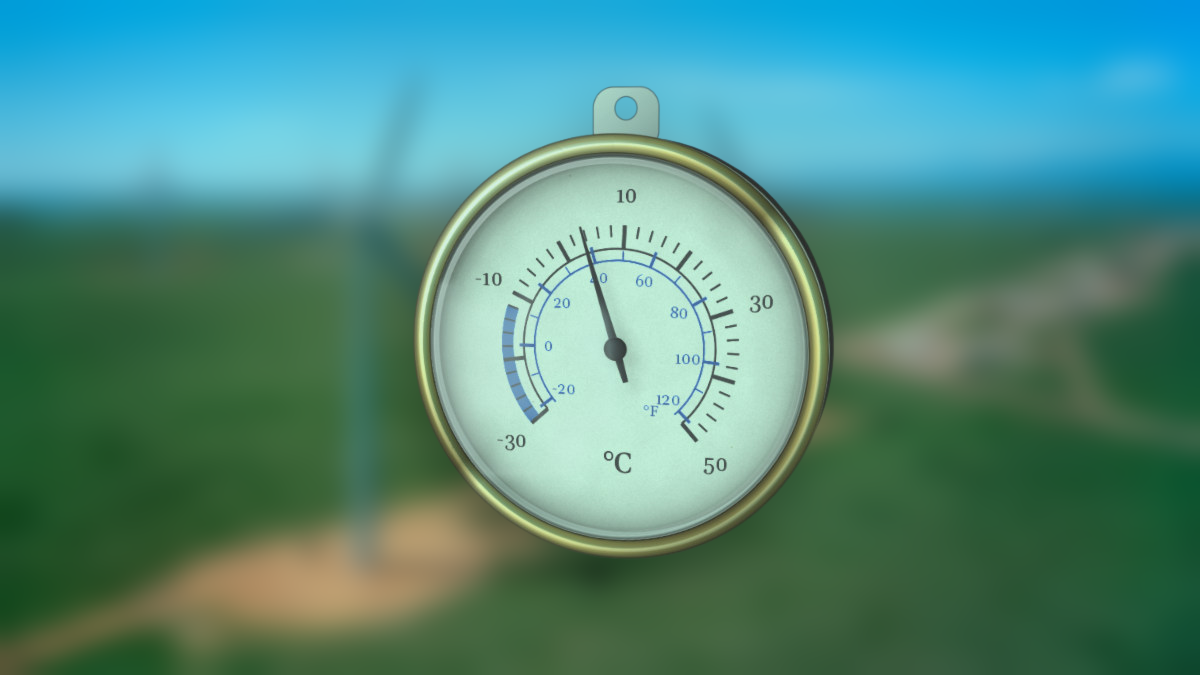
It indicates 4; °C
